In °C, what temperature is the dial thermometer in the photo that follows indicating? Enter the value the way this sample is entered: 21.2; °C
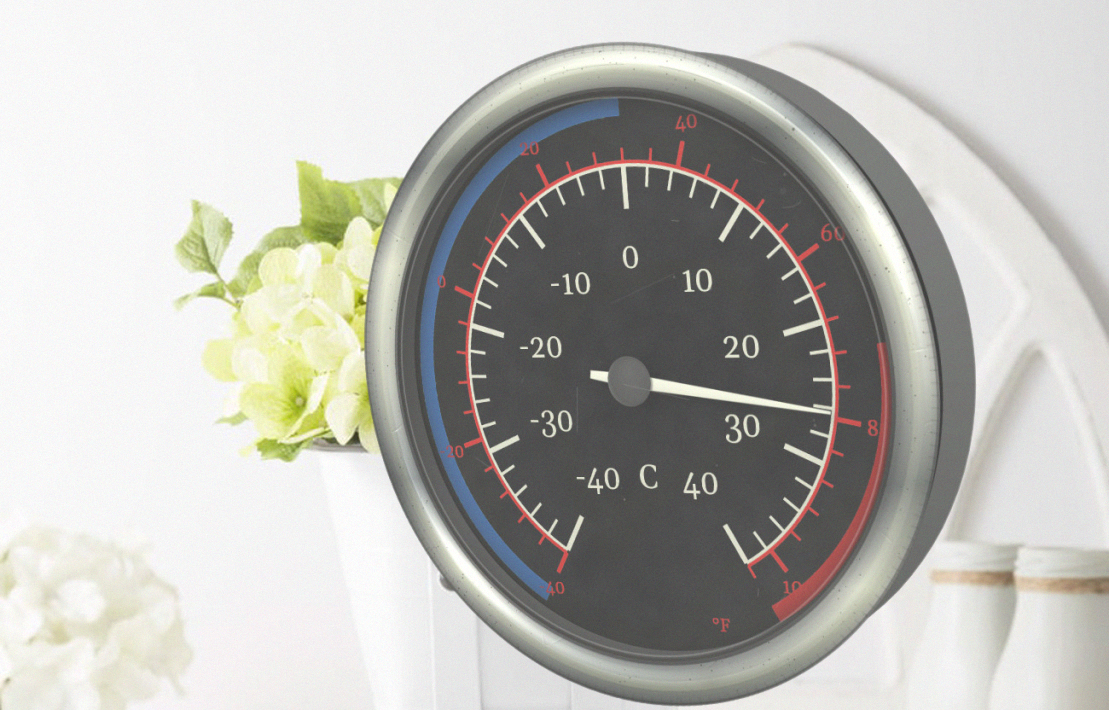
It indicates 26; °C
